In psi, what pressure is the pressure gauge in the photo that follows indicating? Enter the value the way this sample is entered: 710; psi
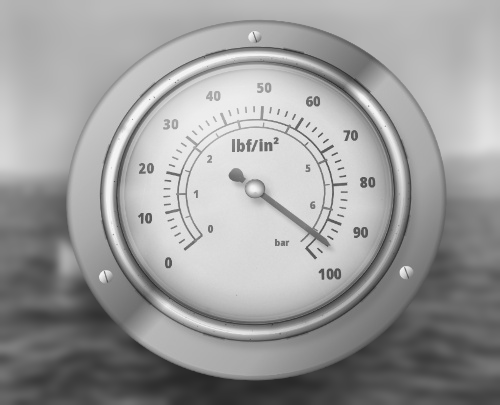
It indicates 96; psi
